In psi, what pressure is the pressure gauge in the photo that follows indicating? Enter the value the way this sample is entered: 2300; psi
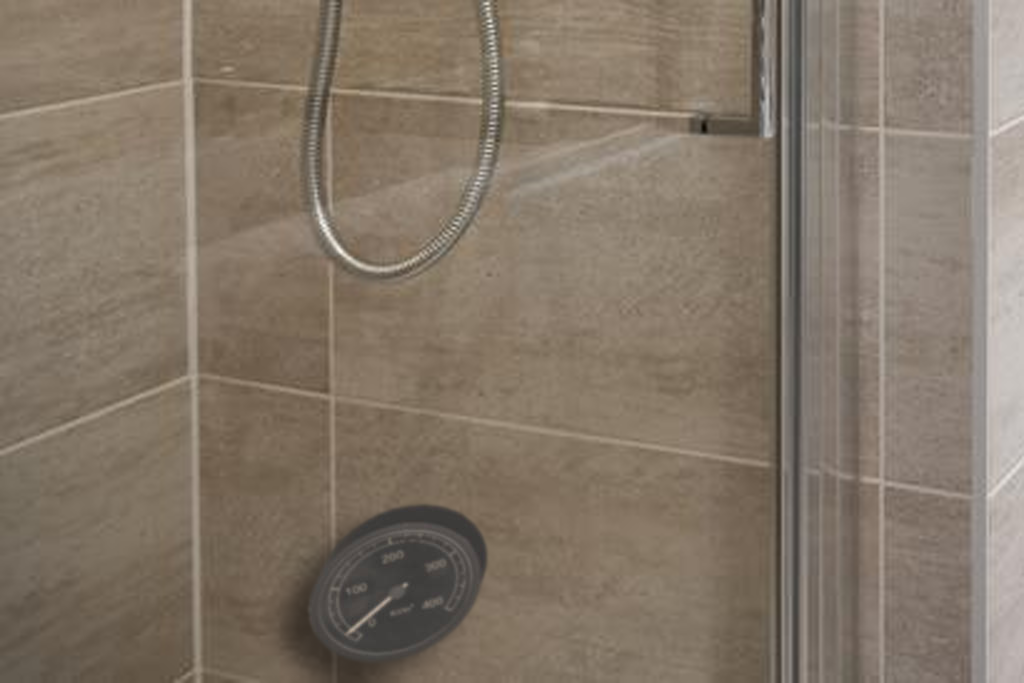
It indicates 20; psi
